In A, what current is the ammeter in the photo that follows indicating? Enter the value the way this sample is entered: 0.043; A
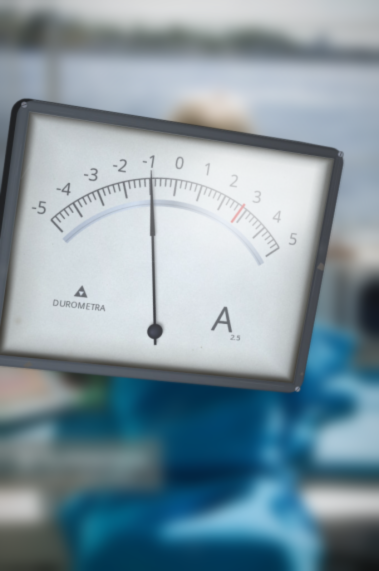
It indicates -1; A
